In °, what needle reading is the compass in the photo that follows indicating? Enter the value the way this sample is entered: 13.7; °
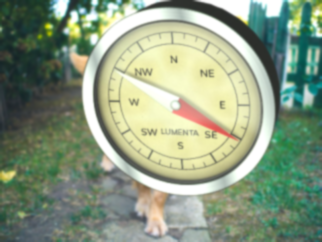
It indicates 120; °
